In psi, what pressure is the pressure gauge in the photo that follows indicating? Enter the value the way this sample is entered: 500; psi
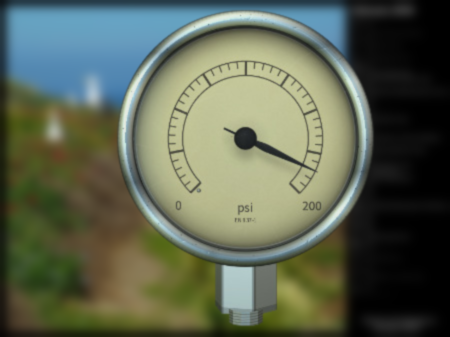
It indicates 185; psi
